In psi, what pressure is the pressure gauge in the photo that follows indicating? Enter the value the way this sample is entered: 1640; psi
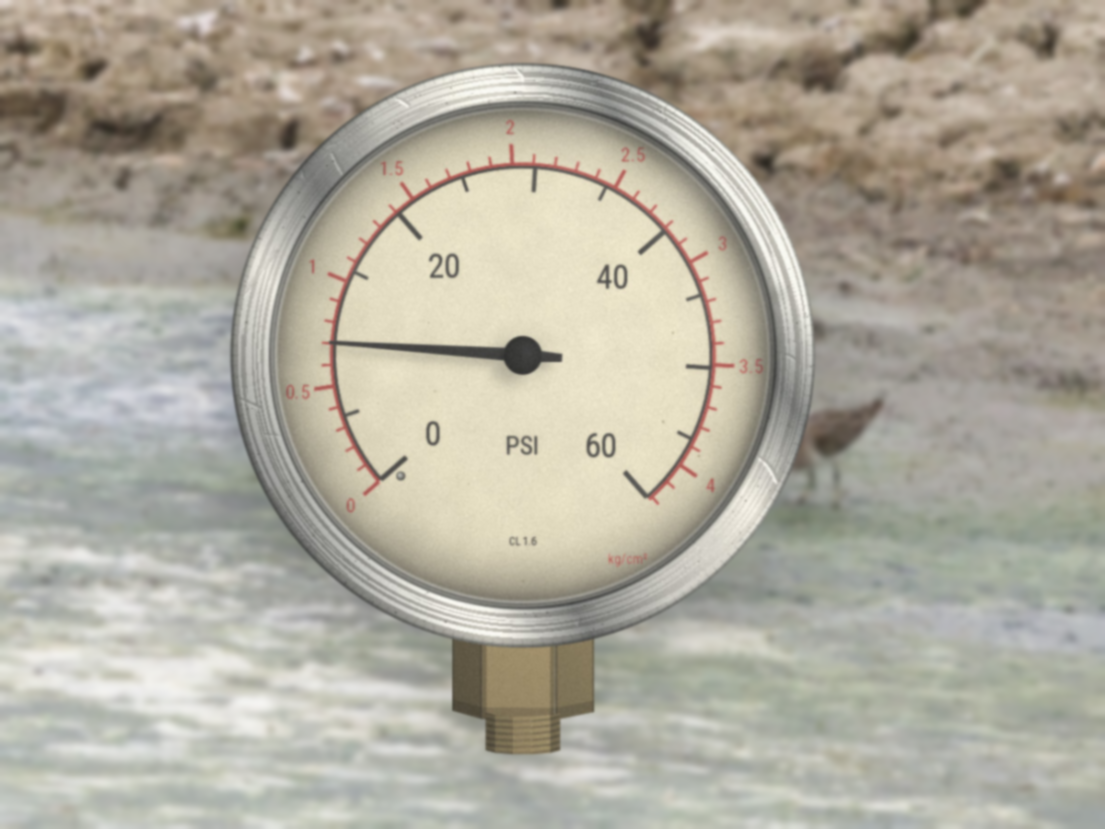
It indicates 10; psi
